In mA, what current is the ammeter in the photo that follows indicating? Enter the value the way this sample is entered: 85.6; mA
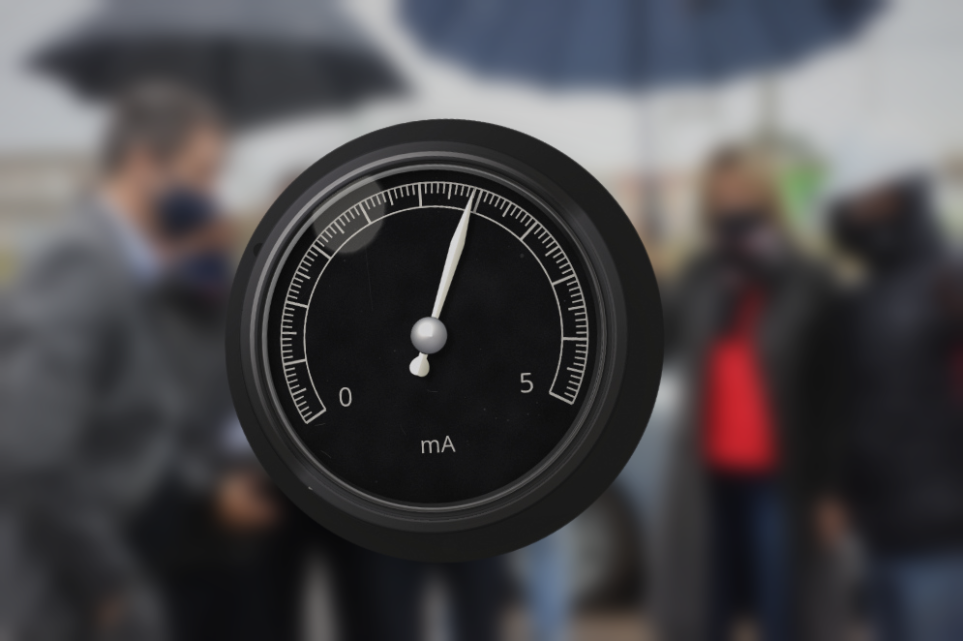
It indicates 2.95; mA
